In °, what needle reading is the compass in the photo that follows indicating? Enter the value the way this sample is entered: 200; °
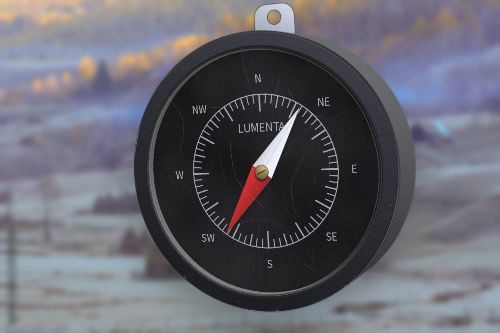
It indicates 215; °
